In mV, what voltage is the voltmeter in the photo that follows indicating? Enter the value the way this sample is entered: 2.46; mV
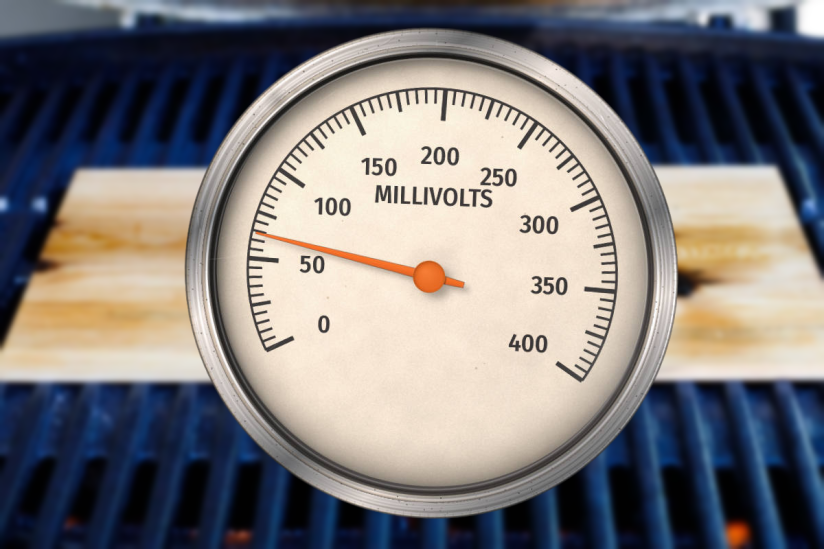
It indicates 65; mV
